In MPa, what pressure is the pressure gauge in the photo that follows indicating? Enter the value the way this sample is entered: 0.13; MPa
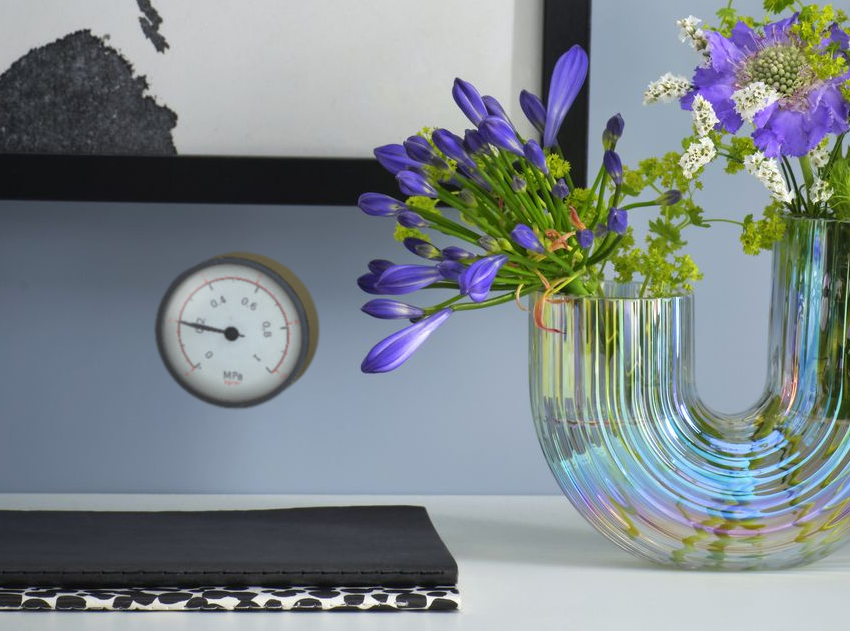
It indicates 0.2; MPa
